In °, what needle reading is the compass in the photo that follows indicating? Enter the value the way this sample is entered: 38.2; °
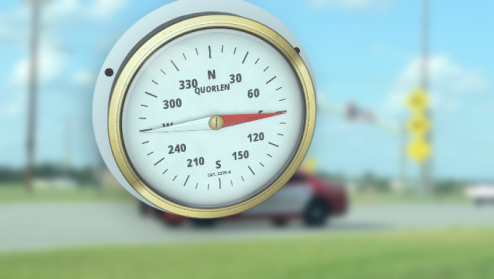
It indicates 90; °
